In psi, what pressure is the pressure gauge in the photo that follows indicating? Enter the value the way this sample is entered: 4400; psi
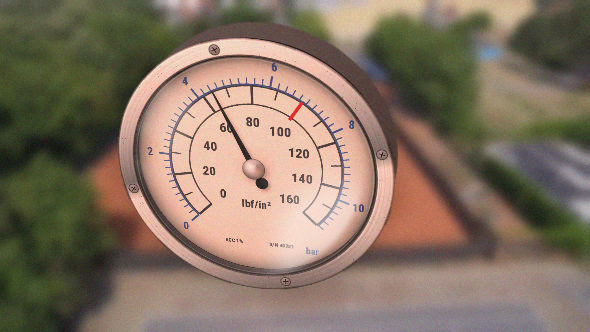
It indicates 65; psi
